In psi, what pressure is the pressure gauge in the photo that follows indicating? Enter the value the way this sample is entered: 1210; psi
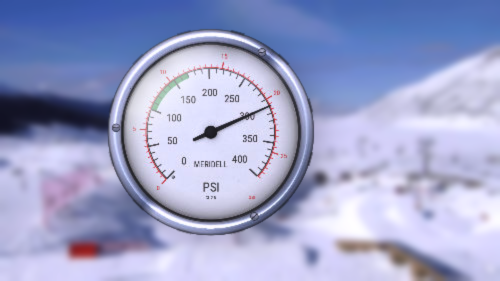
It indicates 300; psi
